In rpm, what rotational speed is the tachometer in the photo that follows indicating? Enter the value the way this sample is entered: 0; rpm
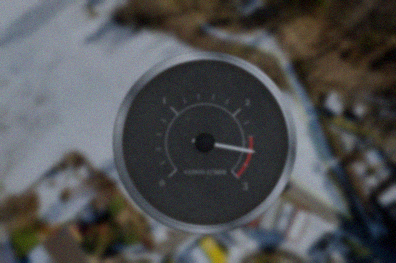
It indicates 2600; rpm
